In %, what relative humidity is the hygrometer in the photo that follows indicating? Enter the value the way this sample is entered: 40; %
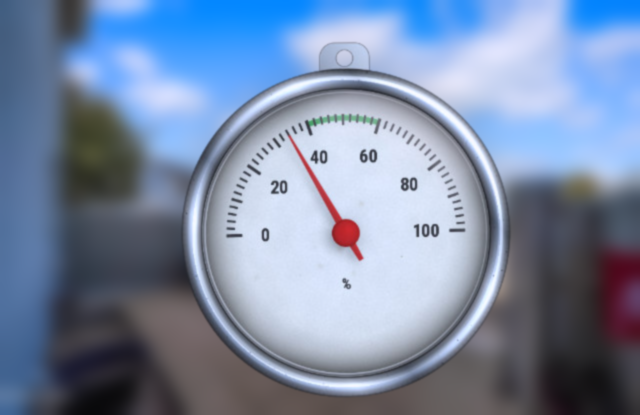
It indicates 34; %
